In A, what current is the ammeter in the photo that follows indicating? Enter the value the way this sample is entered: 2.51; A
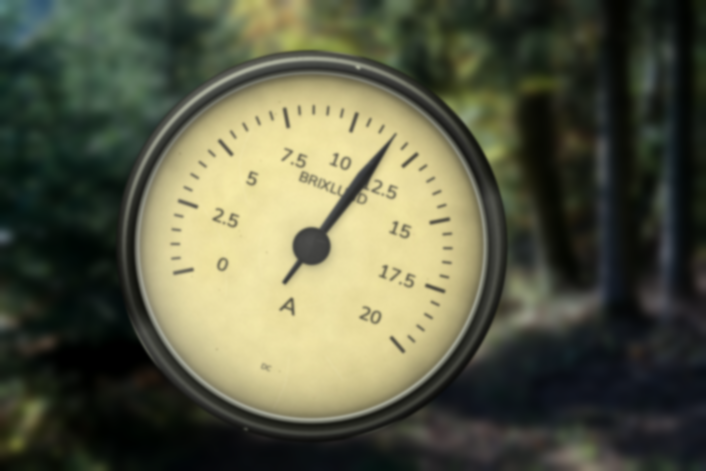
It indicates 11.5; A
